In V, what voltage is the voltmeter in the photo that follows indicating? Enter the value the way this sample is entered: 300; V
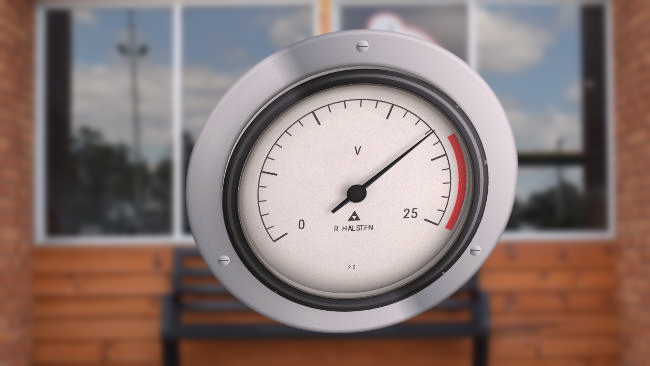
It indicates 18; V
